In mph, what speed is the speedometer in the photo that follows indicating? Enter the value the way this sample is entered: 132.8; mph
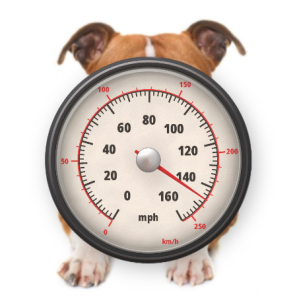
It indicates 146; mph
